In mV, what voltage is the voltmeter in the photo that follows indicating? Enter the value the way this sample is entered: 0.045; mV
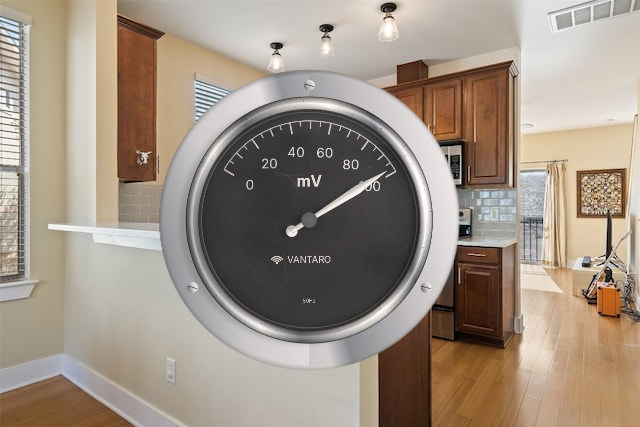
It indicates 97.5; mV
